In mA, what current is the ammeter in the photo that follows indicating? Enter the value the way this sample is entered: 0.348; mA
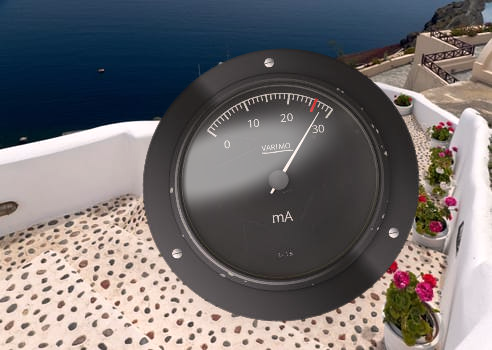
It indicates 28; mA
